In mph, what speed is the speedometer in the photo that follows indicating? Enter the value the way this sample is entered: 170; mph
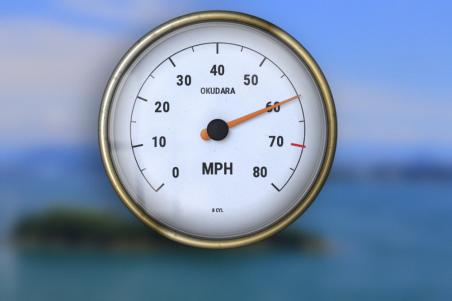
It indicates 60; mph
